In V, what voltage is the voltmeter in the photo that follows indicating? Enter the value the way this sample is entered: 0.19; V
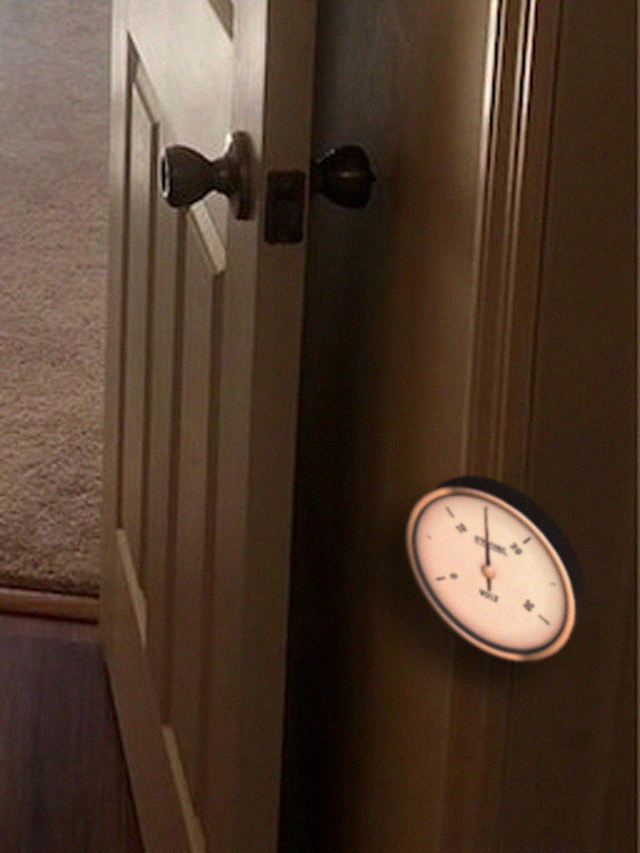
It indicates 15; V
